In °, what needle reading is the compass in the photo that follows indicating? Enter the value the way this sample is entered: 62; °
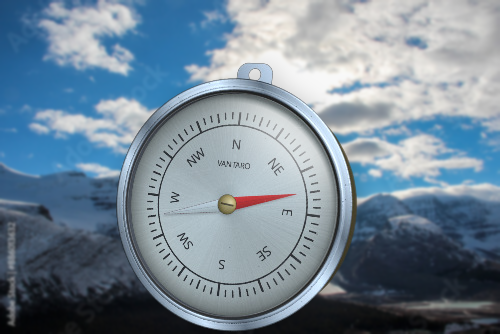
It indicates 75; °
